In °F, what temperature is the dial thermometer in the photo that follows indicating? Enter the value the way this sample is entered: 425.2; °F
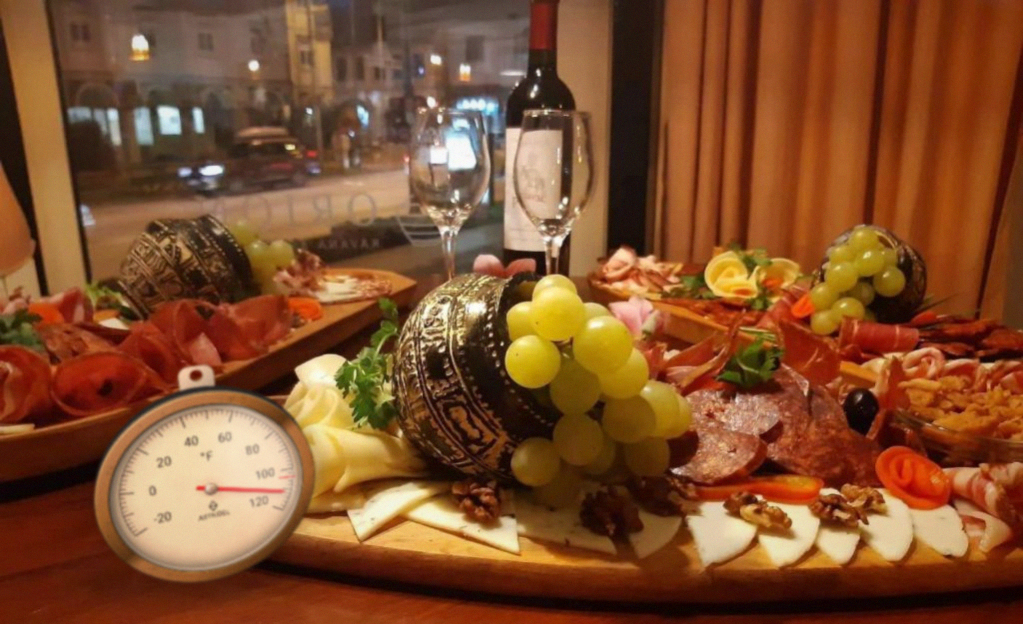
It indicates 110; °F
